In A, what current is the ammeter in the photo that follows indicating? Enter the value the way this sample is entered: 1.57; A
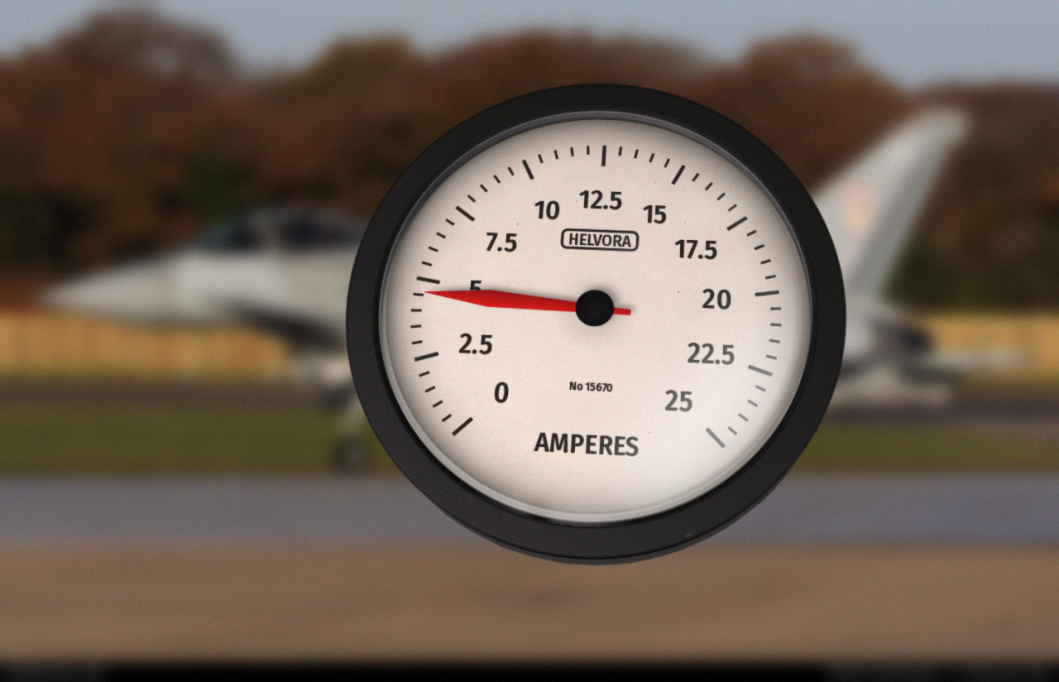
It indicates 4.5; A
